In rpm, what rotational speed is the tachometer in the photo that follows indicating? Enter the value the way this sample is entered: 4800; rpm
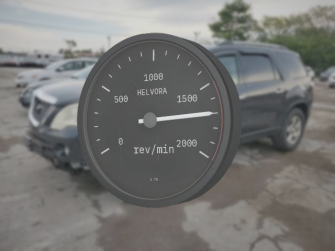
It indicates 1700; rpm
